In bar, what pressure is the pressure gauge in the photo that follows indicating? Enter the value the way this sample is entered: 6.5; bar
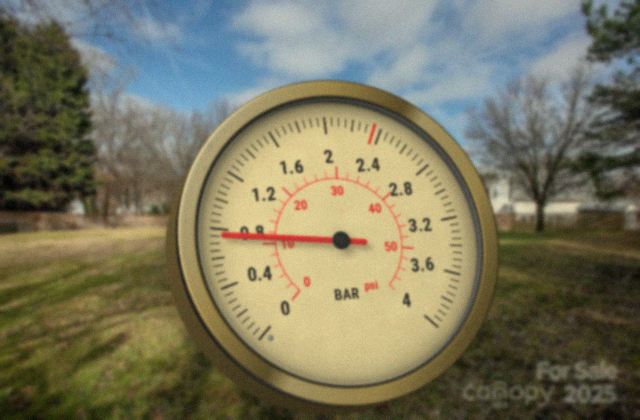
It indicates 0.75; bar
